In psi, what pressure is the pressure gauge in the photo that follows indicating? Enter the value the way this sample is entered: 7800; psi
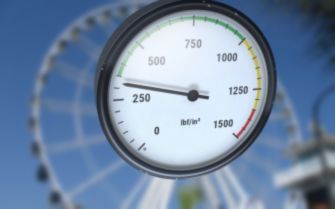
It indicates 325; psi
